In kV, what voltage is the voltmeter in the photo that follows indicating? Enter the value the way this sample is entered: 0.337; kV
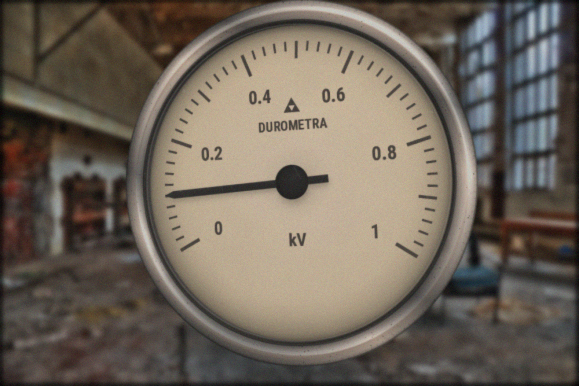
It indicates 0.1; kV
